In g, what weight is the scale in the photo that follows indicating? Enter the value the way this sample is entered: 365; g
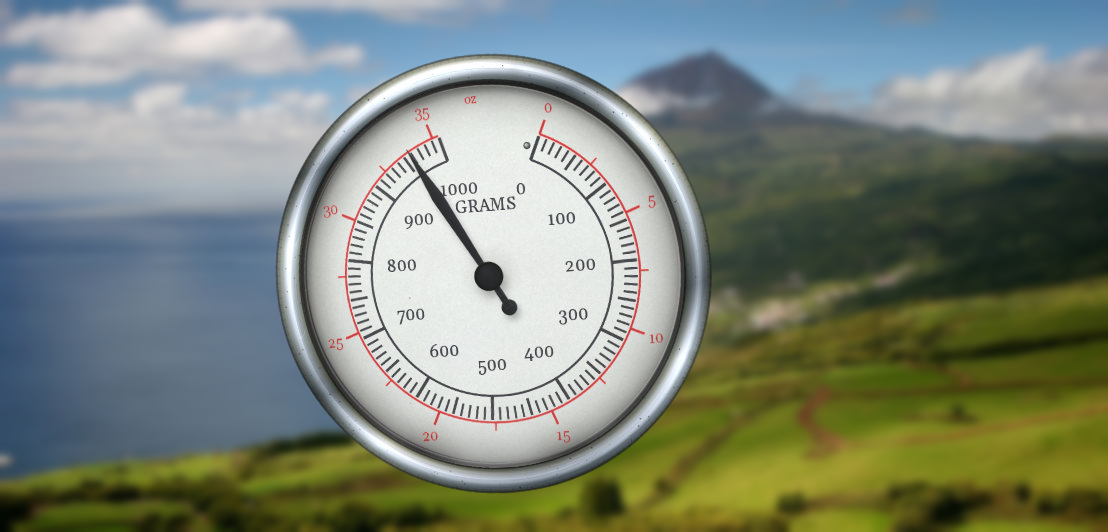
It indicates 960; g
